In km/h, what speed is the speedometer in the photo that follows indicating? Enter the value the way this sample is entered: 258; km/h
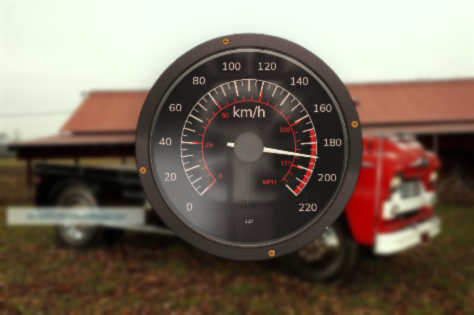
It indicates 190; km/h
